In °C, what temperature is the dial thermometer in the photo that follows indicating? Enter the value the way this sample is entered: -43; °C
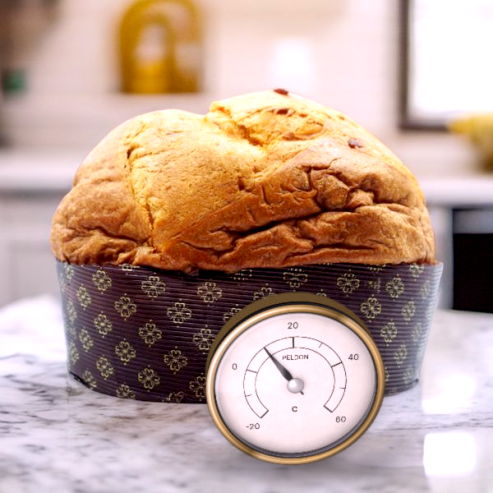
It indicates 10; °C
